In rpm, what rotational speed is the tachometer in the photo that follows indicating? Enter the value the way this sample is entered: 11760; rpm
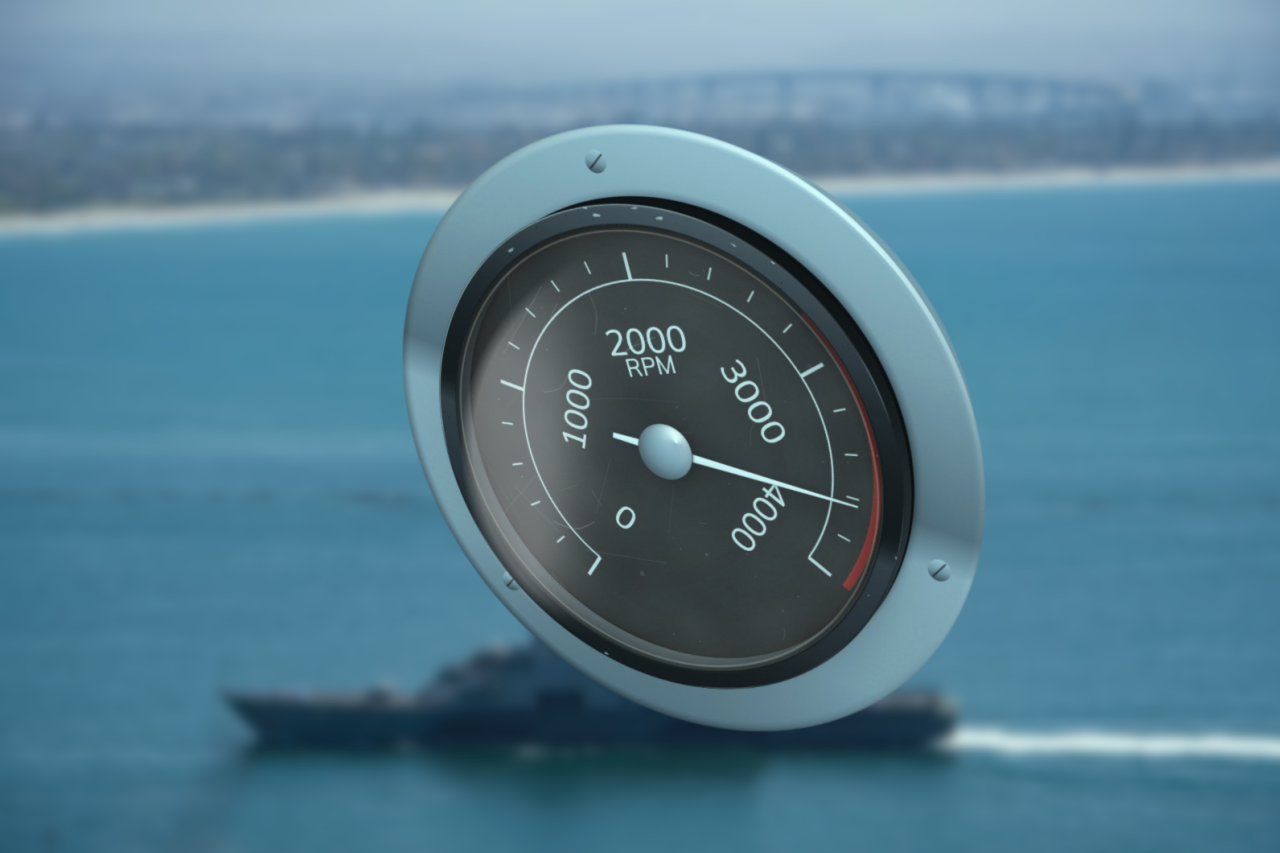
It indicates 3600; rpm
